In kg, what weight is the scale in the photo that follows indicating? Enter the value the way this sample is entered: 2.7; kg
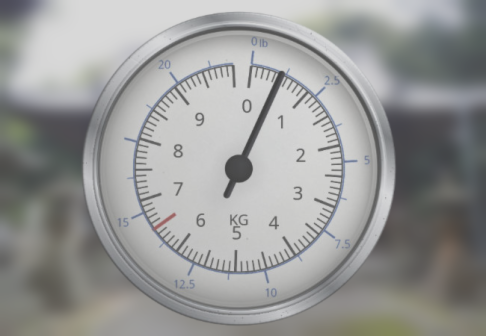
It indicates 0.5; kg
